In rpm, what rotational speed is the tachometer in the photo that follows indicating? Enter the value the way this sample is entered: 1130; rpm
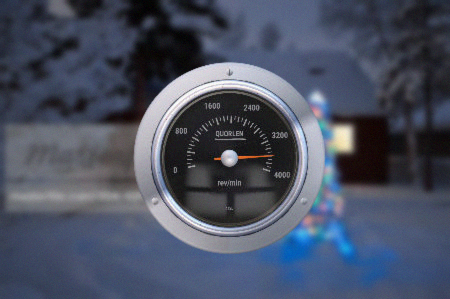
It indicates 3600; rpm
